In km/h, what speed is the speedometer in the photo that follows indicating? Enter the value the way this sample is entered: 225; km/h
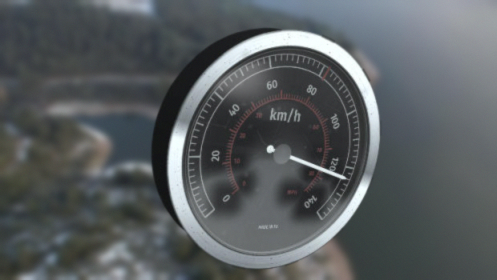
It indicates 124; km/h
